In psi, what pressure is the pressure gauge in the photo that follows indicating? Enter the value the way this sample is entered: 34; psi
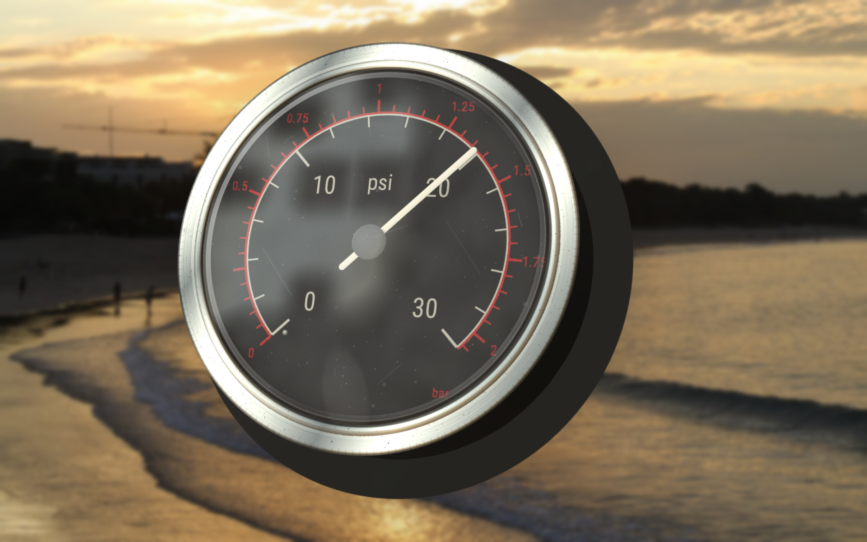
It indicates 20; psi
